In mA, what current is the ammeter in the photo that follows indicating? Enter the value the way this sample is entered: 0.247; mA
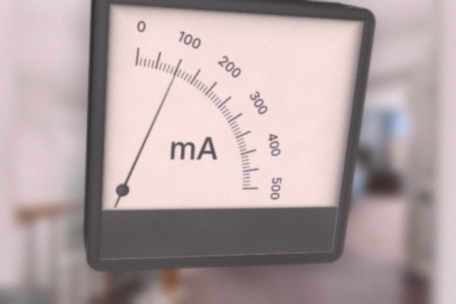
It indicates 100; mA
